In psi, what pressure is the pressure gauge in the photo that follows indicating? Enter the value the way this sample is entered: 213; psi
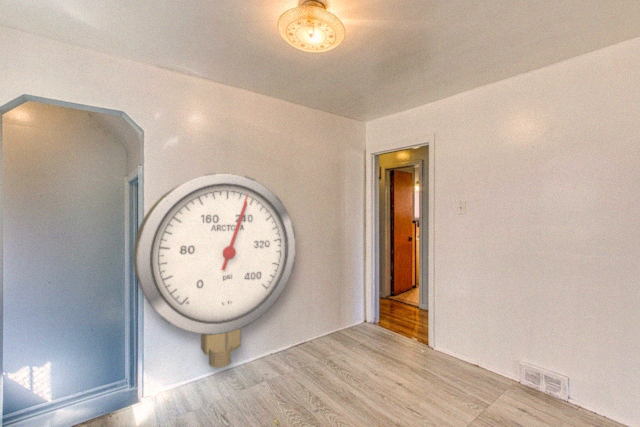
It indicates 230; psi
